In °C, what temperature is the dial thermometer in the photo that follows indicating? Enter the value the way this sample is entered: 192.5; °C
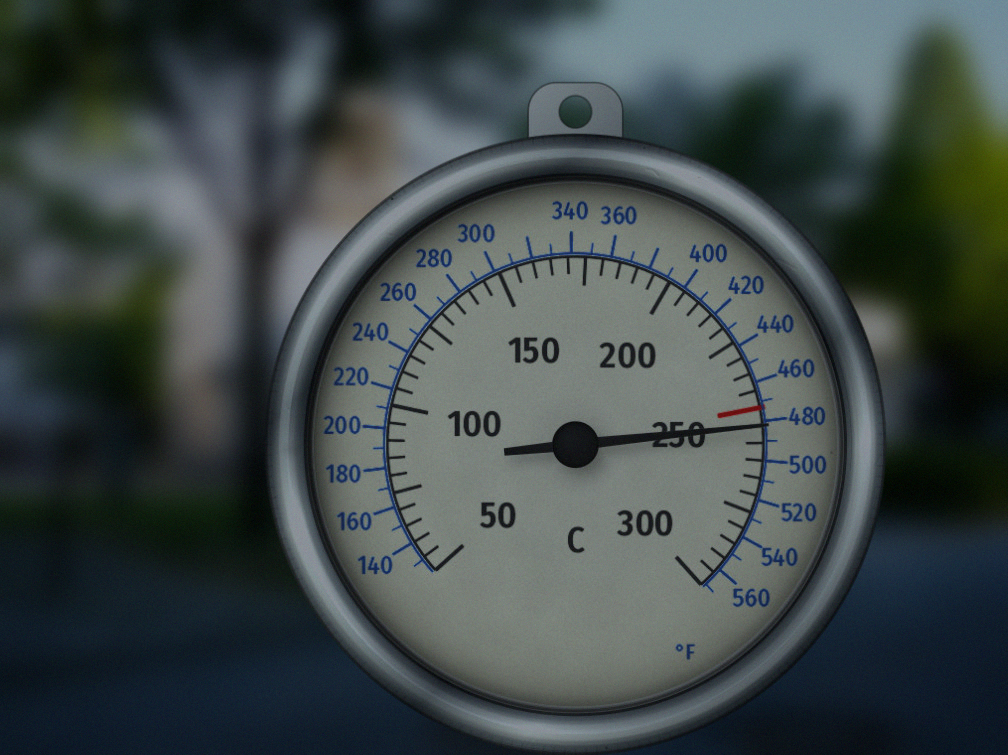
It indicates 250; °C
